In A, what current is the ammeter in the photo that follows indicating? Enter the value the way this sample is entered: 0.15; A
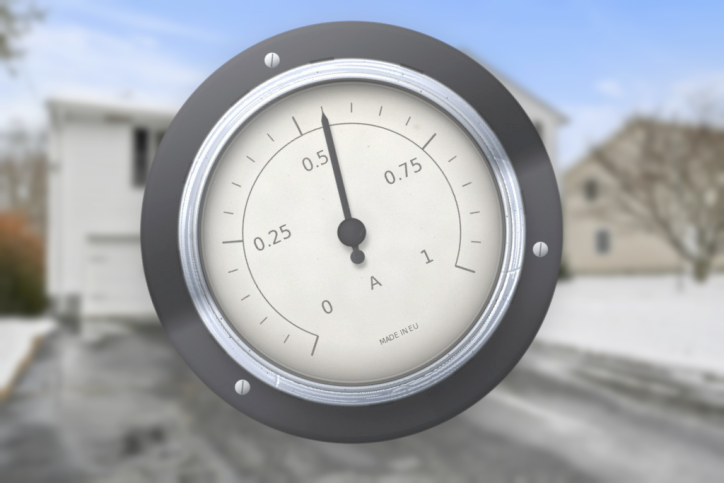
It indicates 0.55; A
